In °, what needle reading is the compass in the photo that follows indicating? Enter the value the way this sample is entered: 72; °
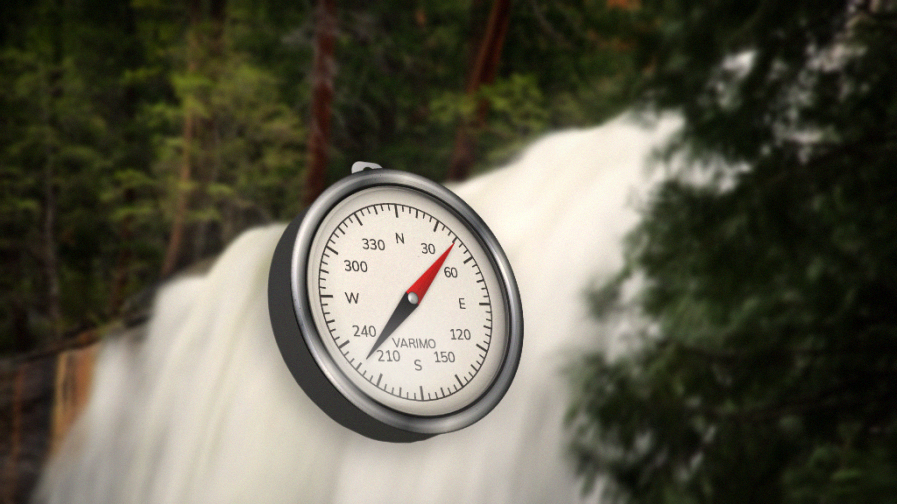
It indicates 45; °
